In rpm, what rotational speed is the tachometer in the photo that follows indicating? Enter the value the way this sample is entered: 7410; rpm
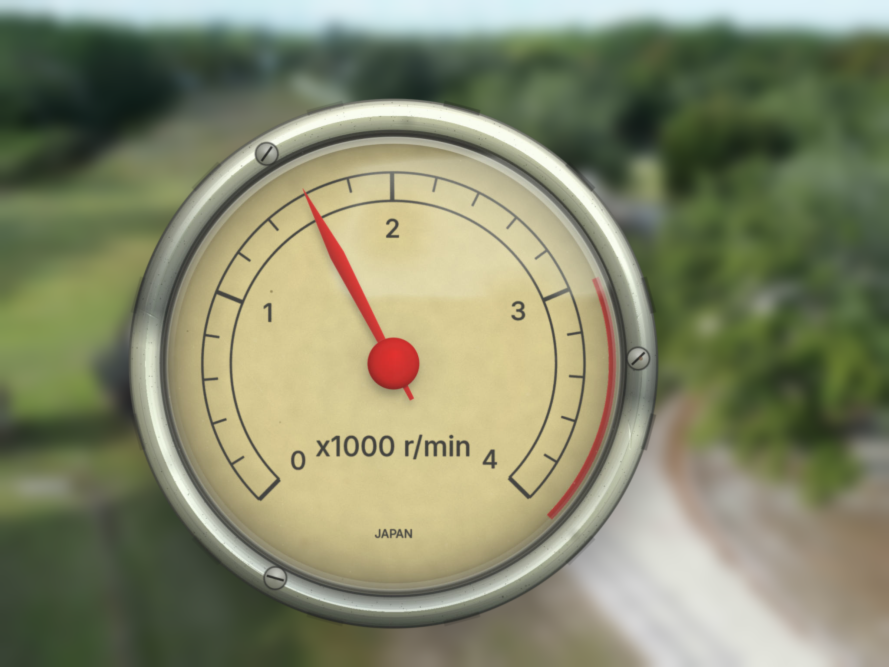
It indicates 1600; rpm
